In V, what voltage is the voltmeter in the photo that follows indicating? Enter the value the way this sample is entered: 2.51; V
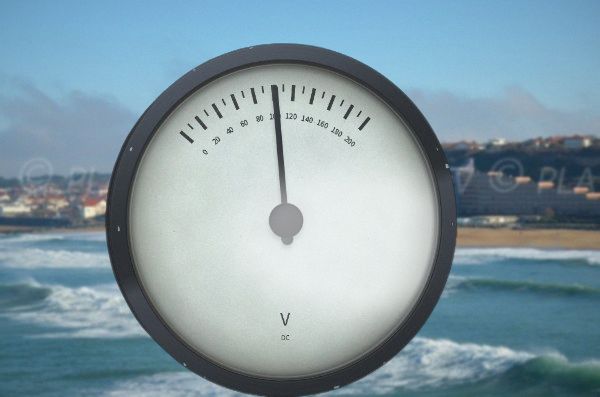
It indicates 100; V
